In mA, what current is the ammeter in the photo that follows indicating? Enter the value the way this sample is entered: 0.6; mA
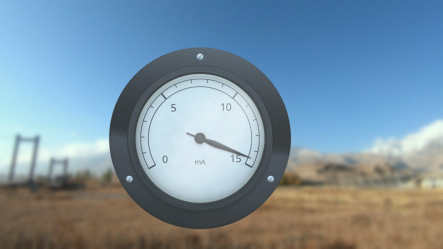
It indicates 14.5; mA
